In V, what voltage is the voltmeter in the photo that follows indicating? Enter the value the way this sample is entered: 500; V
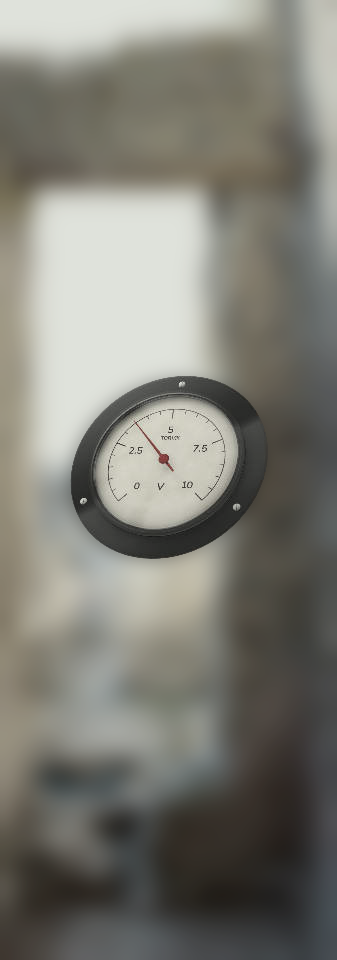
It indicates 3.5; V
